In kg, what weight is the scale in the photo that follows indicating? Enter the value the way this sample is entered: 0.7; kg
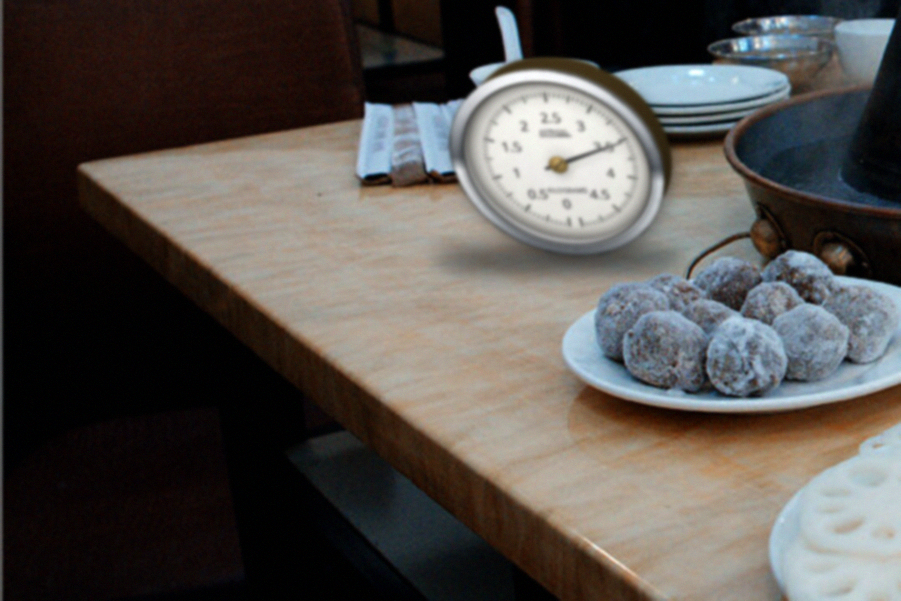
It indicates 3.5; kg
